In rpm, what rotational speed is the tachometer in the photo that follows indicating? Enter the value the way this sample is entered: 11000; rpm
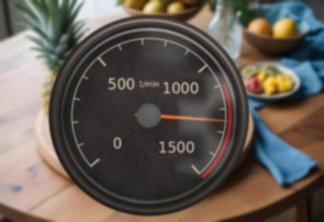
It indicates 1250; rpm
